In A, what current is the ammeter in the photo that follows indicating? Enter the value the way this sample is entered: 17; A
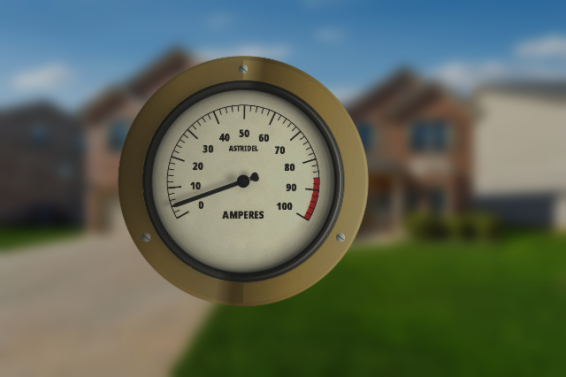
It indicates 4; A
